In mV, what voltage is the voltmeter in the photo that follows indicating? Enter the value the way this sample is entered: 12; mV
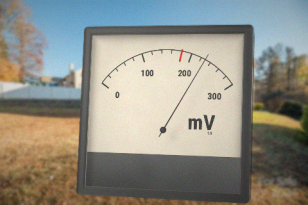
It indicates 230; mV
